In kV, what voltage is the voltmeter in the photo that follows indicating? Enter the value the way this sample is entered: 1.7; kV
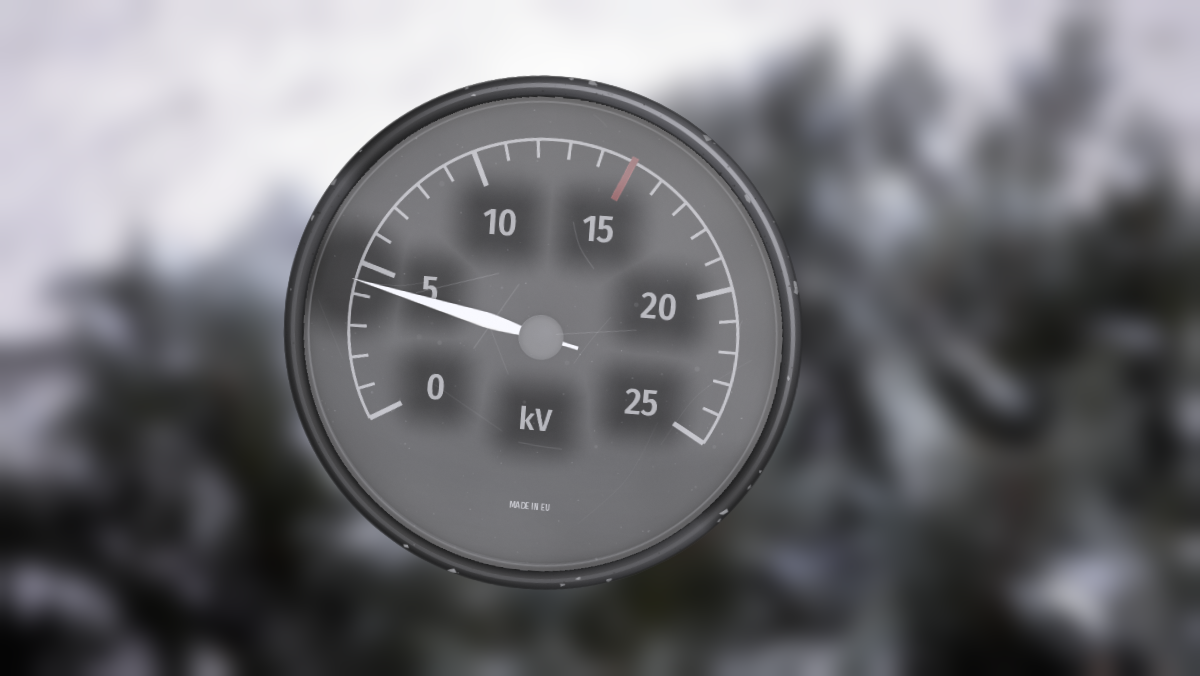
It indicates 4.5; kV
